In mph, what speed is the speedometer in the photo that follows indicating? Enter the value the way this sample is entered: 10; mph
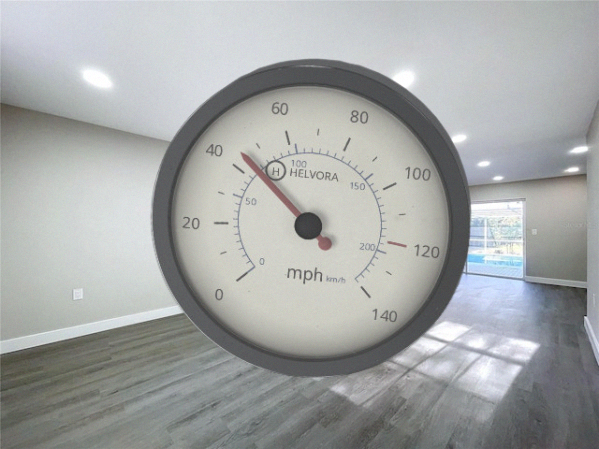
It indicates 45; mph
